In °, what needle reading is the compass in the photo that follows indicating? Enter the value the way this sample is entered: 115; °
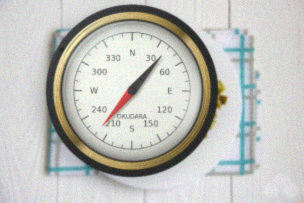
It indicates 220; °
